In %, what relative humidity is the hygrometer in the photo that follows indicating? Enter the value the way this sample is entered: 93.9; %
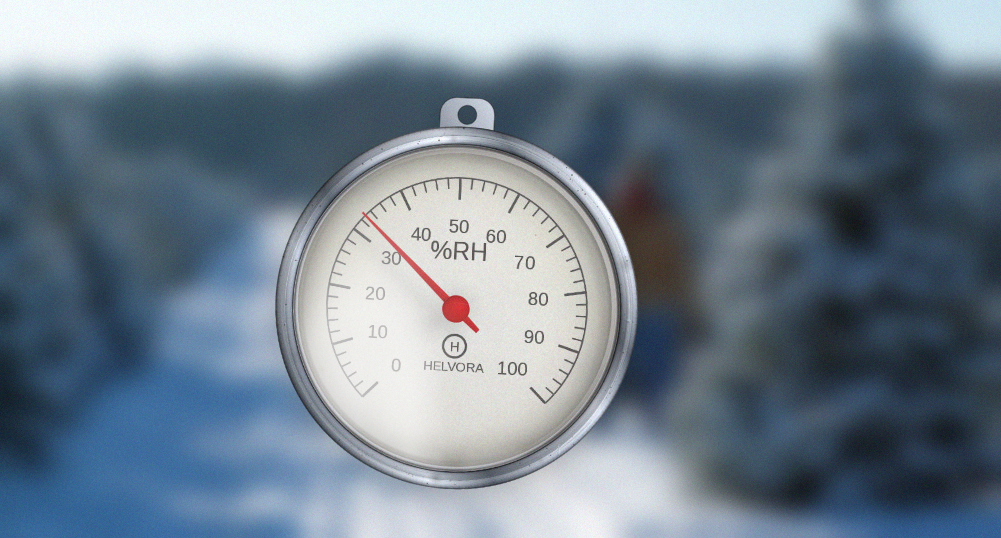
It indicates 33; %
